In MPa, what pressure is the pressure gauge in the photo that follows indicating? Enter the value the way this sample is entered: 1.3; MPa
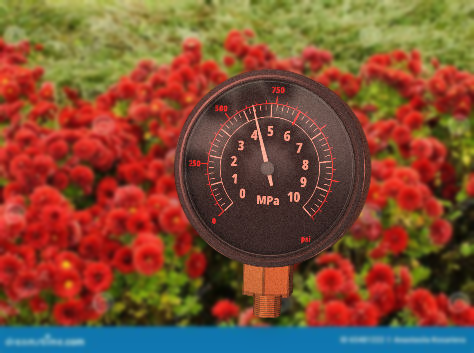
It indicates 4.4; MPa
